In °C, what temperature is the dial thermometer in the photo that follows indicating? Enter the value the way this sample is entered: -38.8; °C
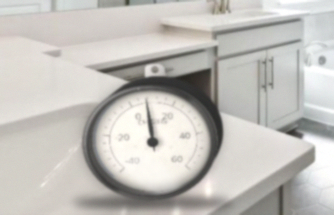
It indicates 8; °C
